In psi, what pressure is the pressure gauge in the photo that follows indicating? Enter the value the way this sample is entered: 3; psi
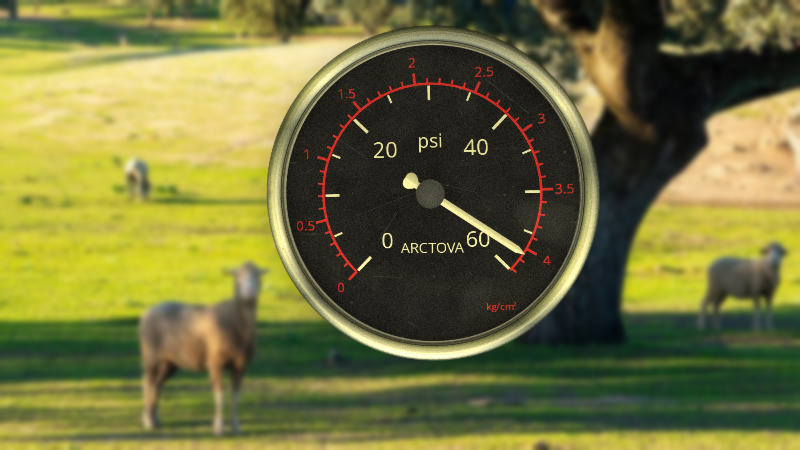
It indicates 57.5; psi
